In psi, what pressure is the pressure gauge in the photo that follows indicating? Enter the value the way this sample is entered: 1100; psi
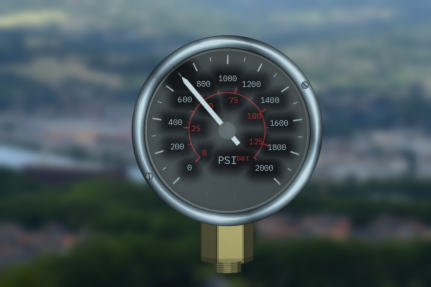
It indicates 700; psi
